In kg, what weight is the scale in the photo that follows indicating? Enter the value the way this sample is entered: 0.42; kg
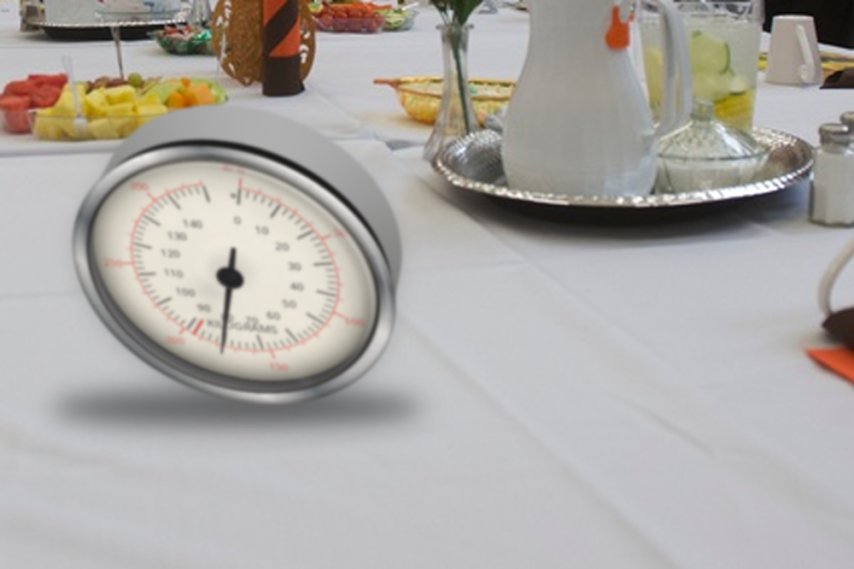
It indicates 80; kg
